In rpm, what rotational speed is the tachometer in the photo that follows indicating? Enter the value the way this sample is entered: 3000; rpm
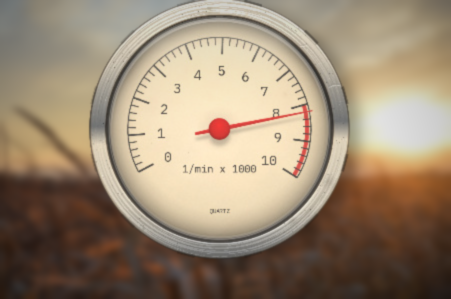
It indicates 8200; rpm
